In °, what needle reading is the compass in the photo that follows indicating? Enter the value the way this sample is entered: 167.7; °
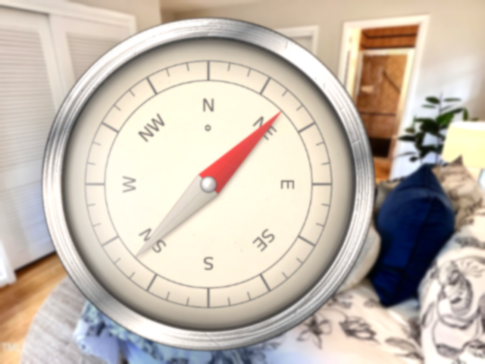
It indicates 45; °
